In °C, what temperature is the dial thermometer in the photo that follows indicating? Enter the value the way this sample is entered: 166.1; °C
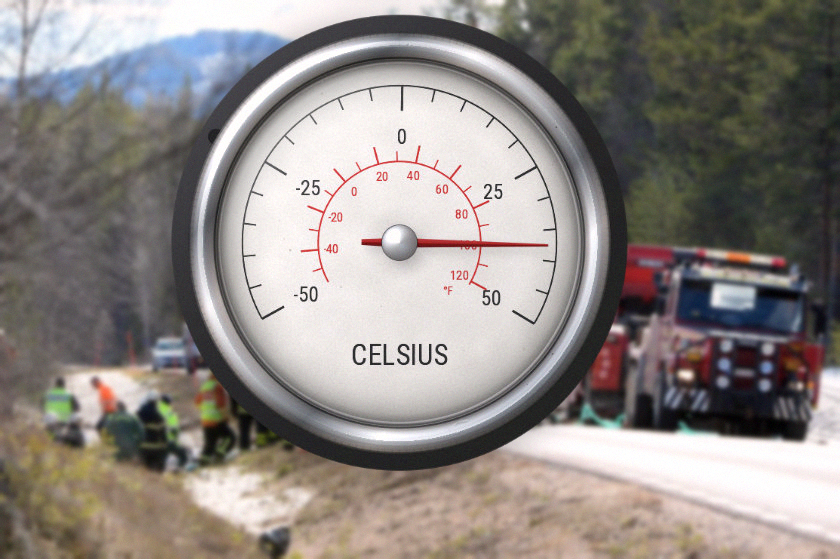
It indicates 37.5; °C
